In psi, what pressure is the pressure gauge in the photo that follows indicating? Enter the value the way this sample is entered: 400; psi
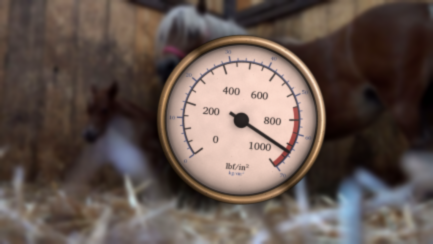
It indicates 925; psi
